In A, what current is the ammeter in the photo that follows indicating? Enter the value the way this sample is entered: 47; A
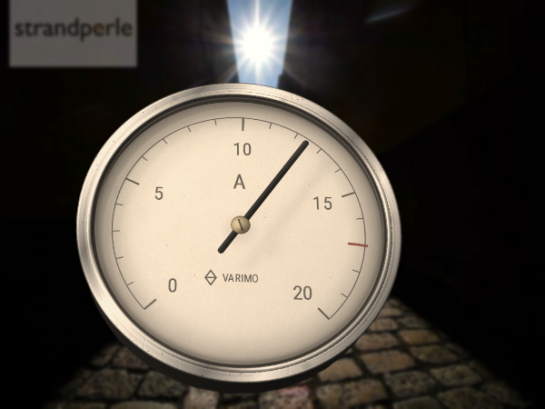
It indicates 12.5; A
